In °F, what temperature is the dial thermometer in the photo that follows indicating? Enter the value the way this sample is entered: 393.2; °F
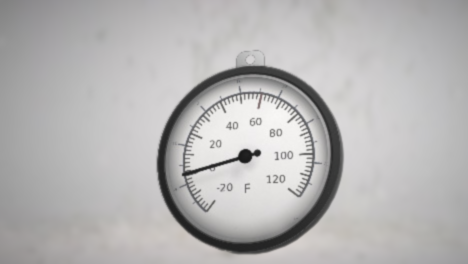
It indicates 0; °F
